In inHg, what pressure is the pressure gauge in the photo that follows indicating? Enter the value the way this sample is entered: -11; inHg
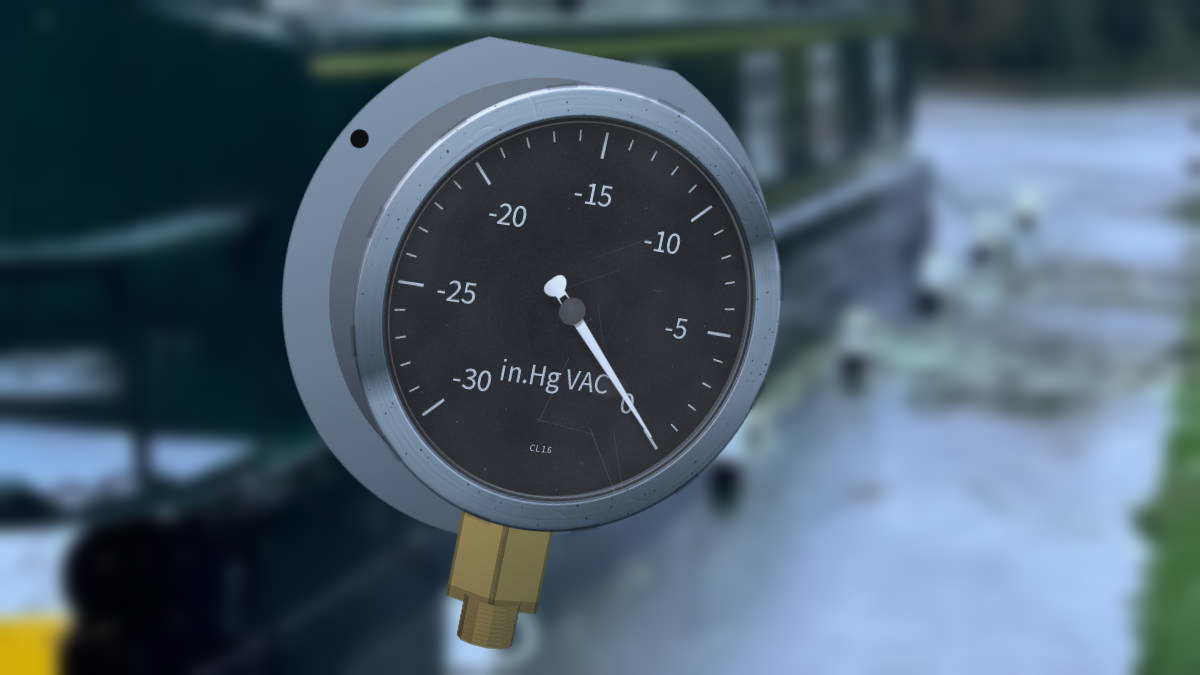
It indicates 0; inHg
